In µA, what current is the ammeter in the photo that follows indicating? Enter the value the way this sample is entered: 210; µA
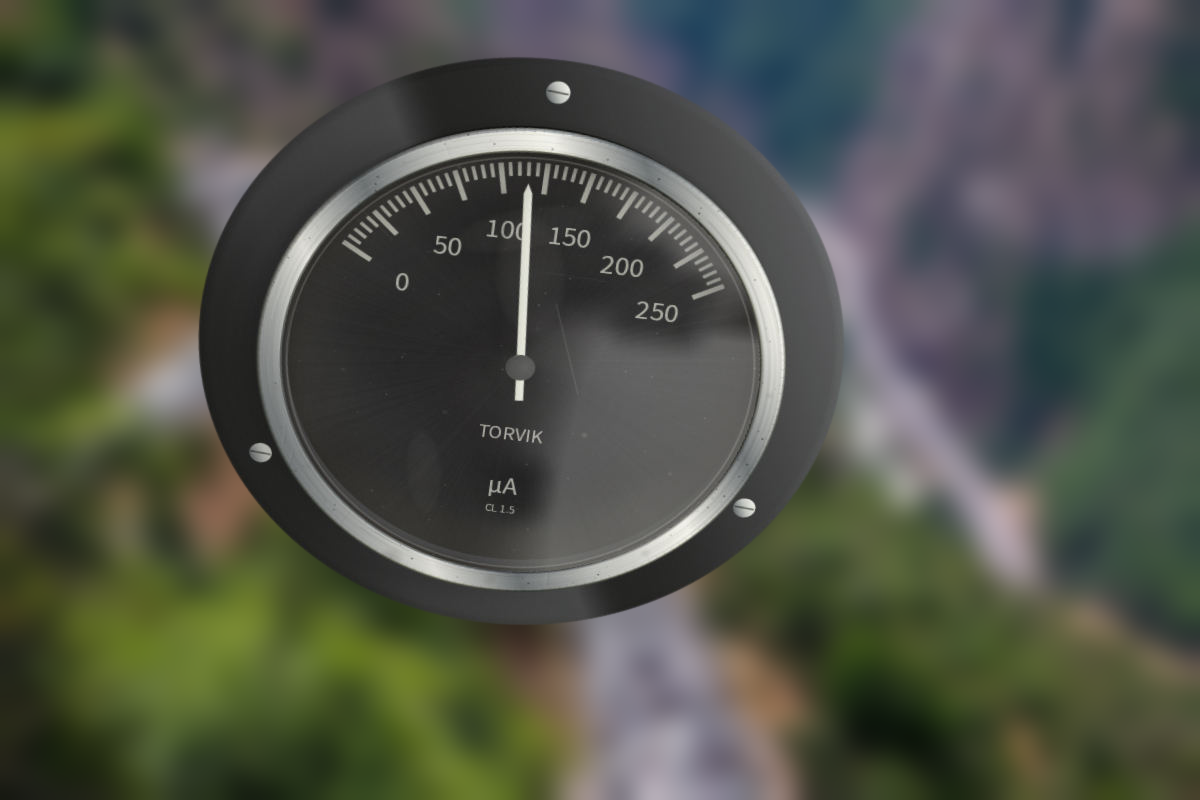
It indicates 115; µA
